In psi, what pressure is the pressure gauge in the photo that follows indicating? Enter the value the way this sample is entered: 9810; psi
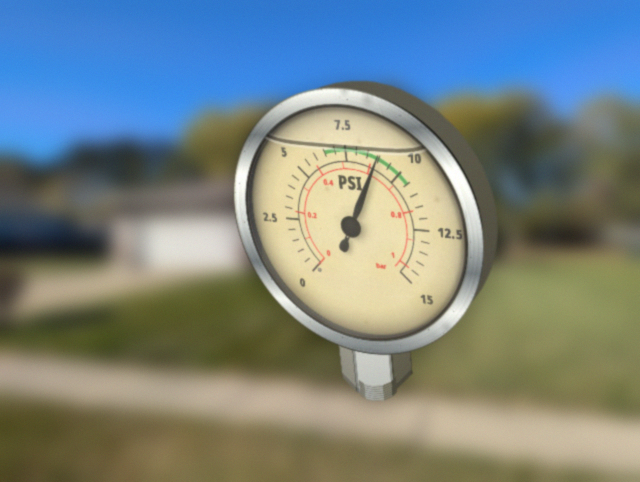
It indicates 9; psi
